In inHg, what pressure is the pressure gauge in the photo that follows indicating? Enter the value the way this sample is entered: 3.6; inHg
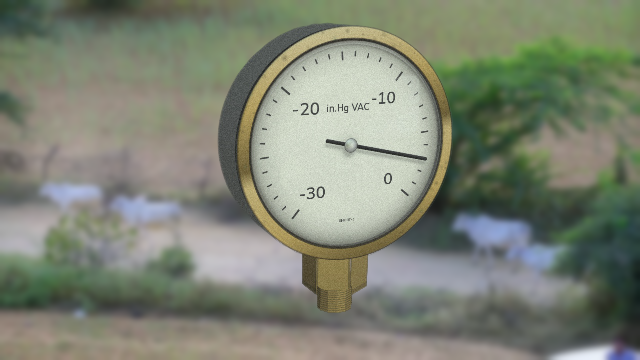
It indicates -3; inHg
